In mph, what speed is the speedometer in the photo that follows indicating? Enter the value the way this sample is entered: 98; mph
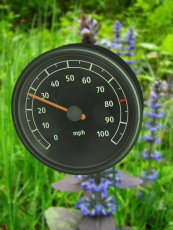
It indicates 27.5; mph
